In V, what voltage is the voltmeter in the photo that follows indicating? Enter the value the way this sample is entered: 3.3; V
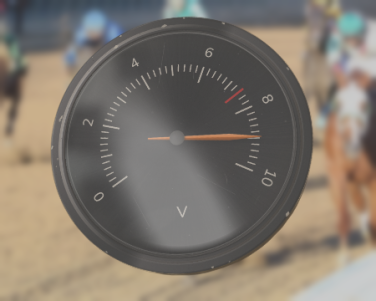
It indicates 9; V
